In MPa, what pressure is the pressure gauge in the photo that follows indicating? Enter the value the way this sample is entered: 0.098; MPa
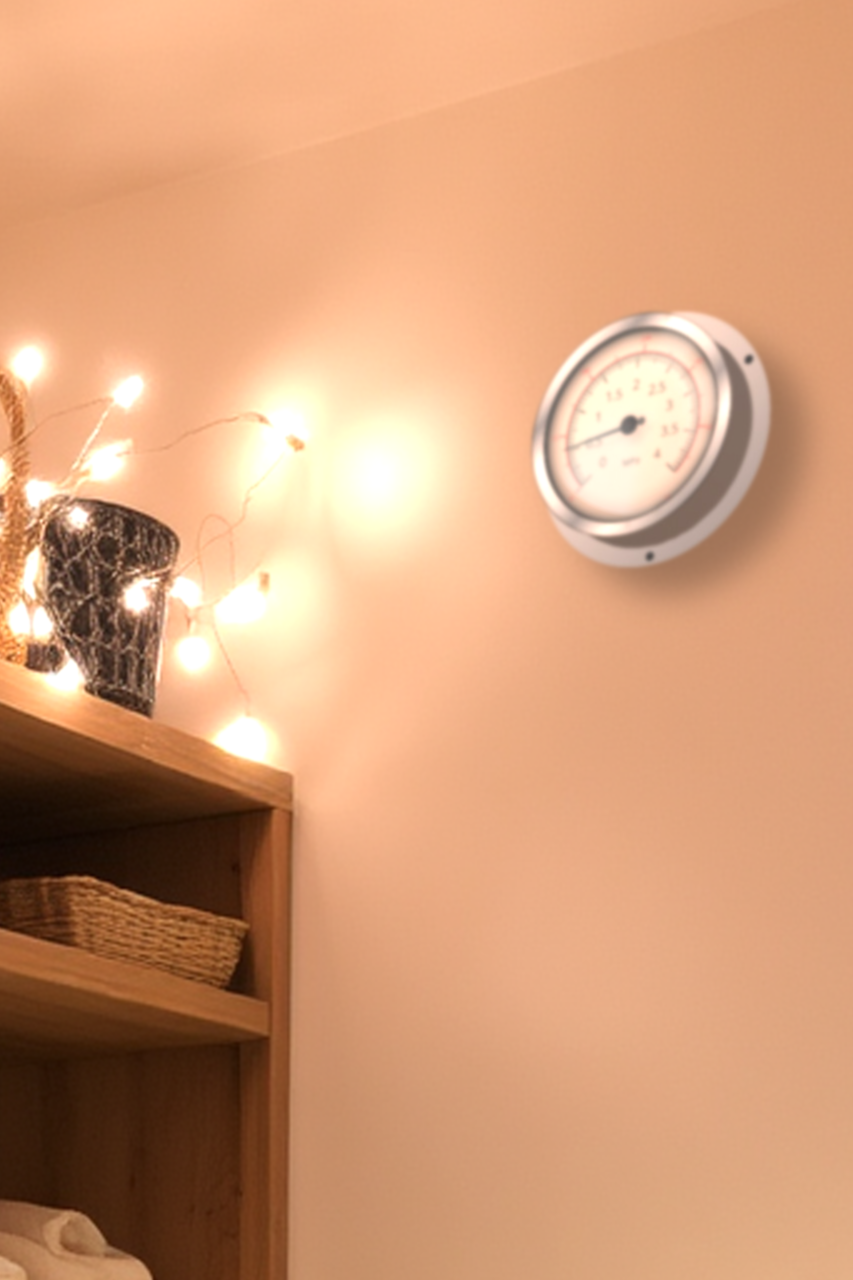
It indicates 0.5; MPa
